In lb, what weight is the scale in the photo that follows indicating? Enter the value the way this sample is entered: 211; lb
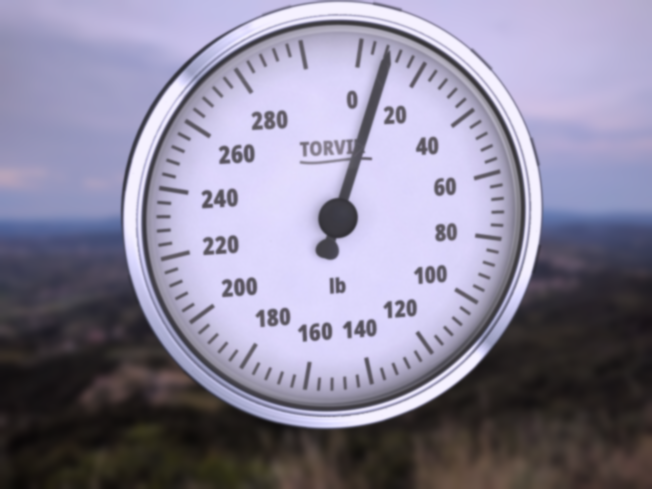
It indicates 8; lb
